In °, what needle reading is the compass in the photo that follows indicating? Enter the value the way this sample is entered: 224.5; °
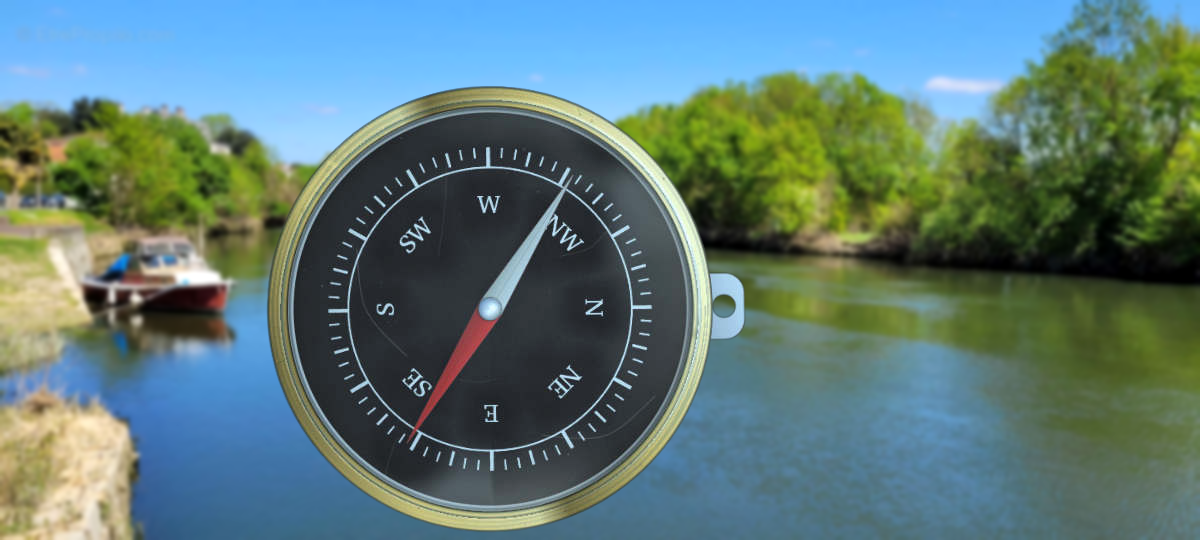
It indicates 122.5; °
